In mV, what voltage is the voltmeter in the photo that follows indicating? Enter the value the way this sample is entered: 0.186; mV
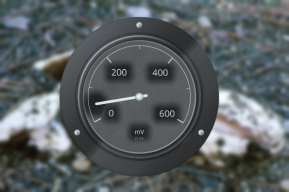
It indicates 50; mV
